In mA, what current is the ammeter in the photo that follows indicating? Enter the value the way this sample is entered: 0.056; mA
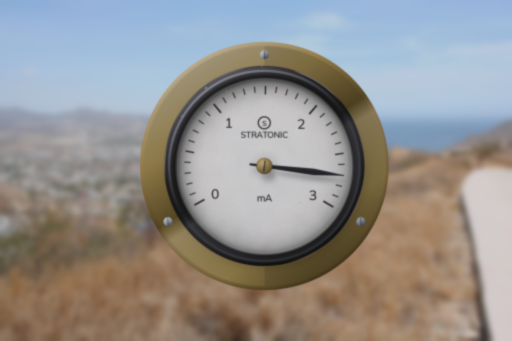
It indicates 2.7; mA
